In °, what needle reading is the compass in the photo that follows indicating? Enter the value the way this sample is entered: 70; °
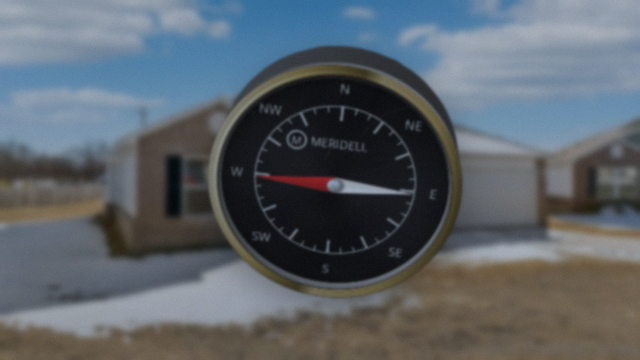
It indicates 270; °
